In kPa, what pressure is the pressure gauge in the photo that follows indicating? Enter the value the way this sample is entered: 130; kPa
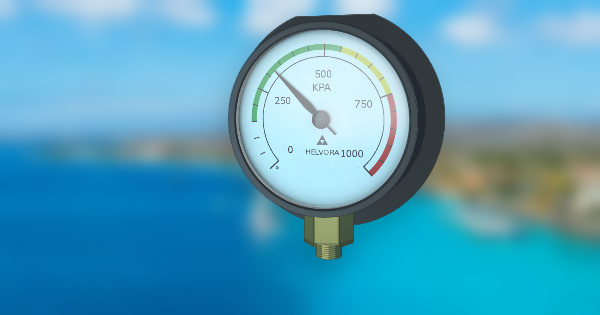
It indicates 325; kPa
